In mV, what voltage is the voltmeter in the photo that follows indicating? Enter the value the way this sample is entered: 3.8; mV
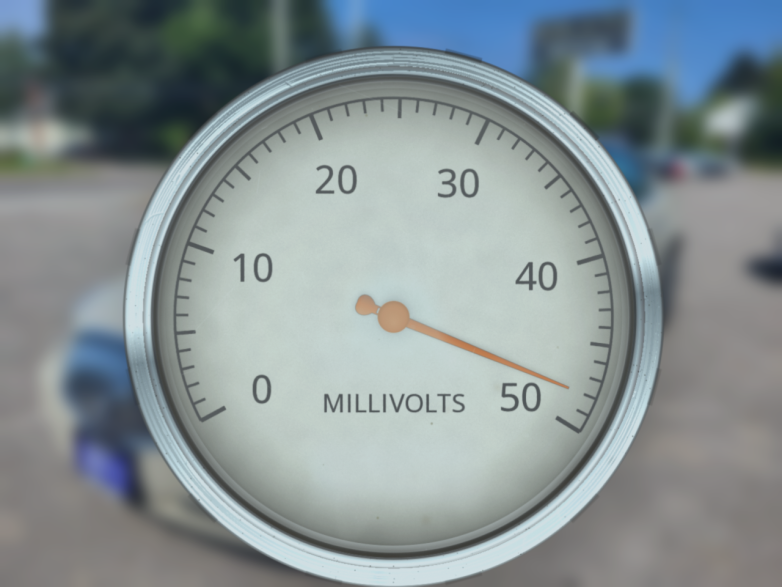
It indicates 48; mV
